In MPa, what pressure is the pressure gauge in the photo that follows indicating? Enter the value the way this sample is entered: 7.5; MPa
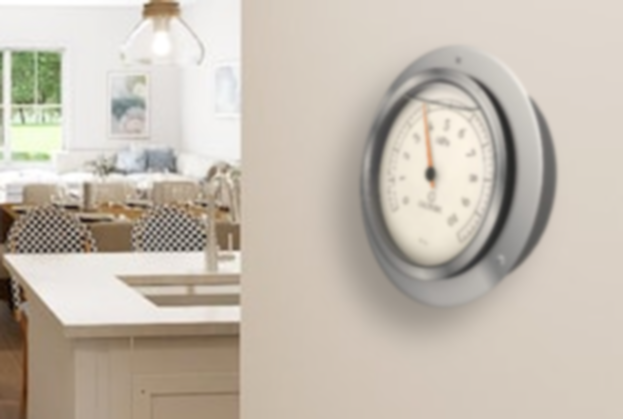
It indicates 4; MPa
